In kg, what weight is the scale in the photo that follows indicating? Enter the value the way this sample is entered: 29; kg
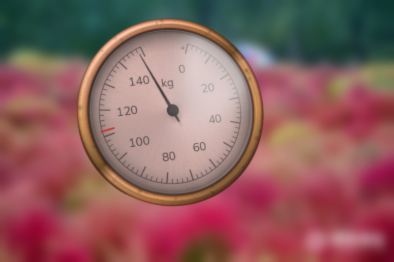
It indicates 148; kg
